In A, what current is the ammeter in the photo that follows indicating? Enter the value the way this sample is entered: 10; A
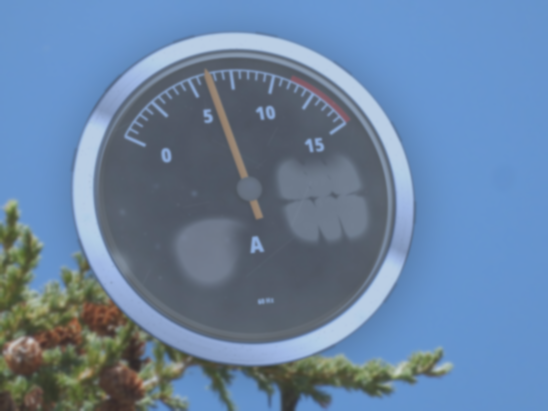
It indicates 6; A
